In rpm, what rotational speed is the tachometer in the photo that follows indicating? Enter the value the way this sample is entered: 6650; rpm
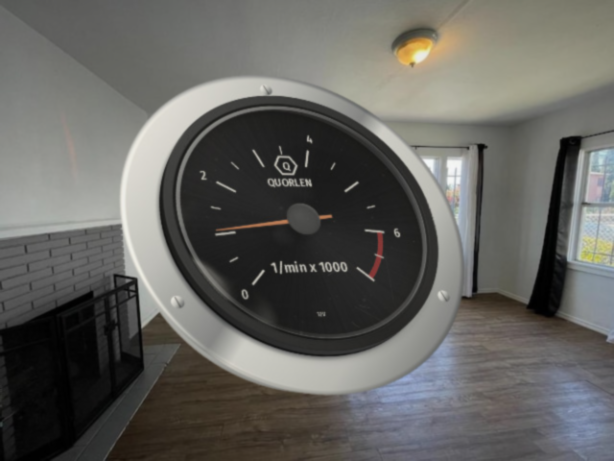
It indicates 1000; rpm
